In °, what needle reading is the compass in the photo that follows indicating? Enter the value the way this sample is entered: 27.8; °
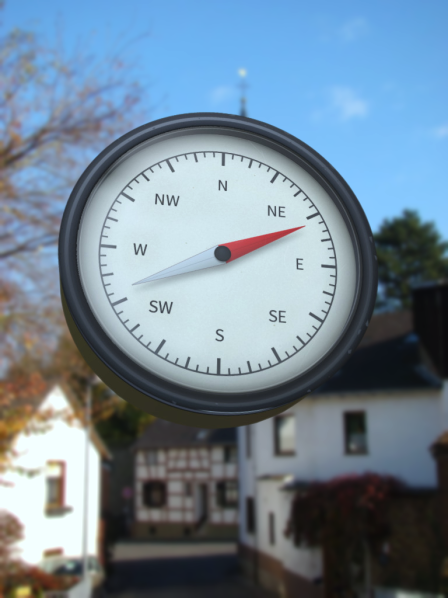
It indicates 65; °
